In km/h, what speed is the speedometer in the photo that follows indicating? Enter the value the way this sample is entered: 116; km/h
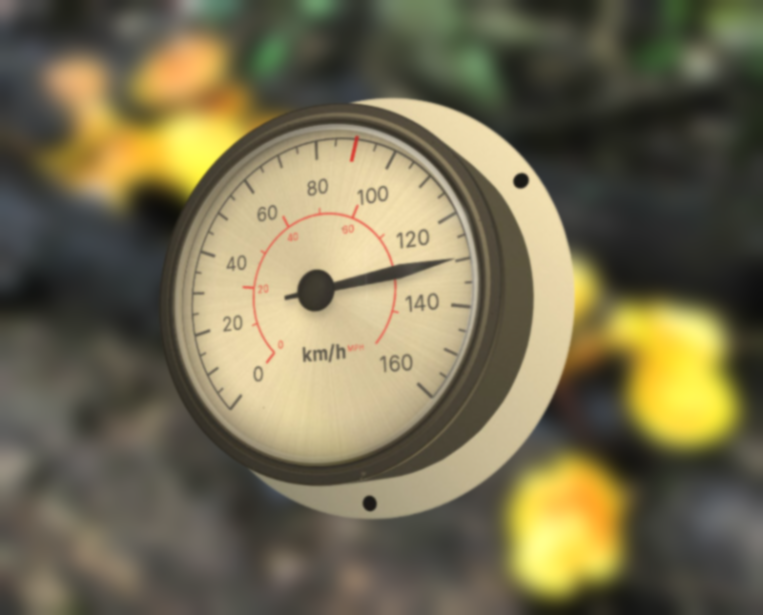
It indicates 130; km/h
